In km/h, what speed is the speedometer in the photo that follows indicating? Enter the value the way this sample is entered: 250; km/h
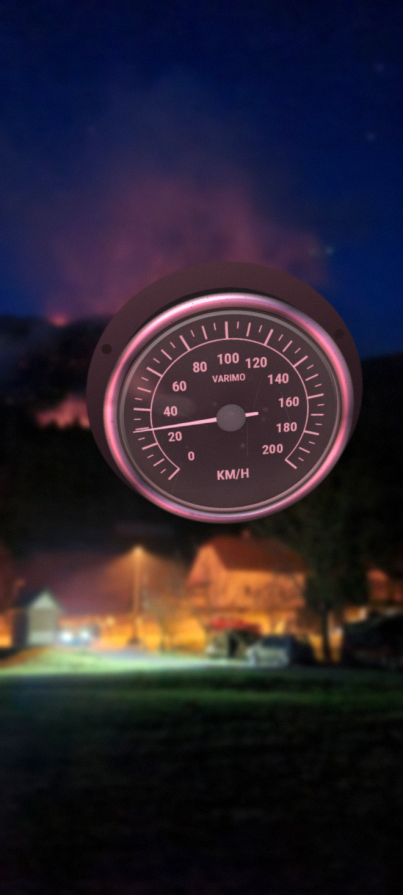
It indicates 30; km/h
